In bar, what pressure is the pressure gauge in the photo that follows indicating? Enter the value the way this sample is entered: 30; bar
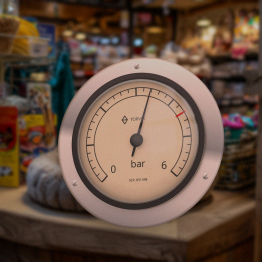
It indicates 3.4; bar
